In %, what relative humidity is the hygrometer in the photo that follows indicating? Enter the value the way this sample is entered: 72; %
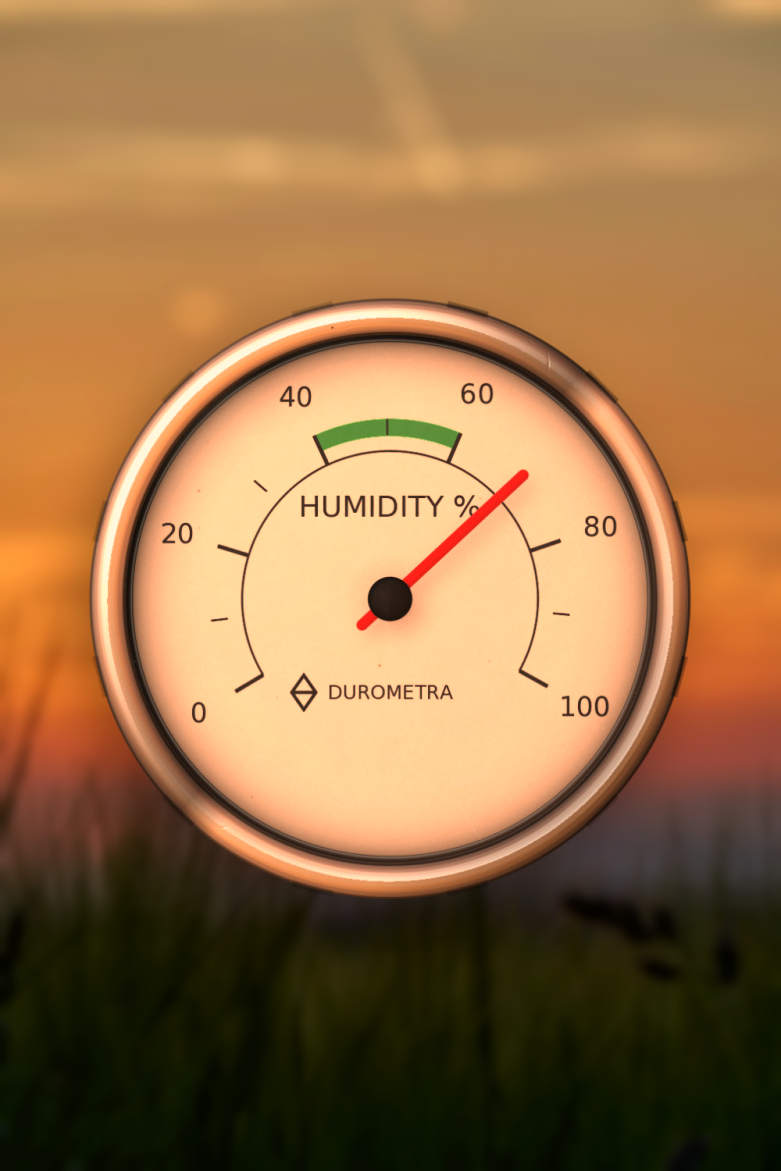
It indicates 70; %
